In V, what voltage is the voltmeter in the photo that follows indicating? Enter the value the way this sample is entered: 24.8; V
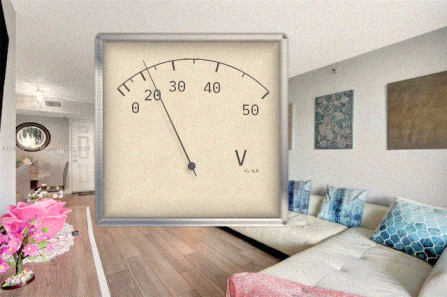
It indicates 22.5; V
